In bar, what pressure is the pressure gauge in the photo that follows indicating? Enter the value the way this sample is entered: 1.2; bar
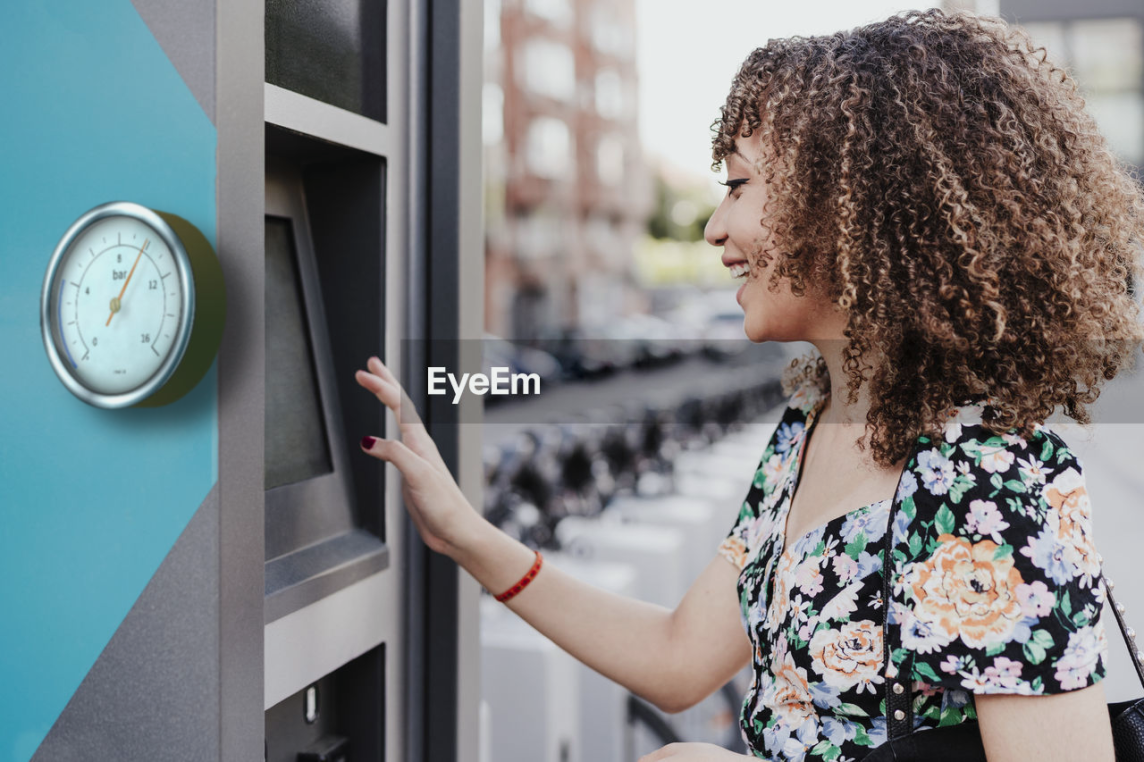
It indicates 10; bar
